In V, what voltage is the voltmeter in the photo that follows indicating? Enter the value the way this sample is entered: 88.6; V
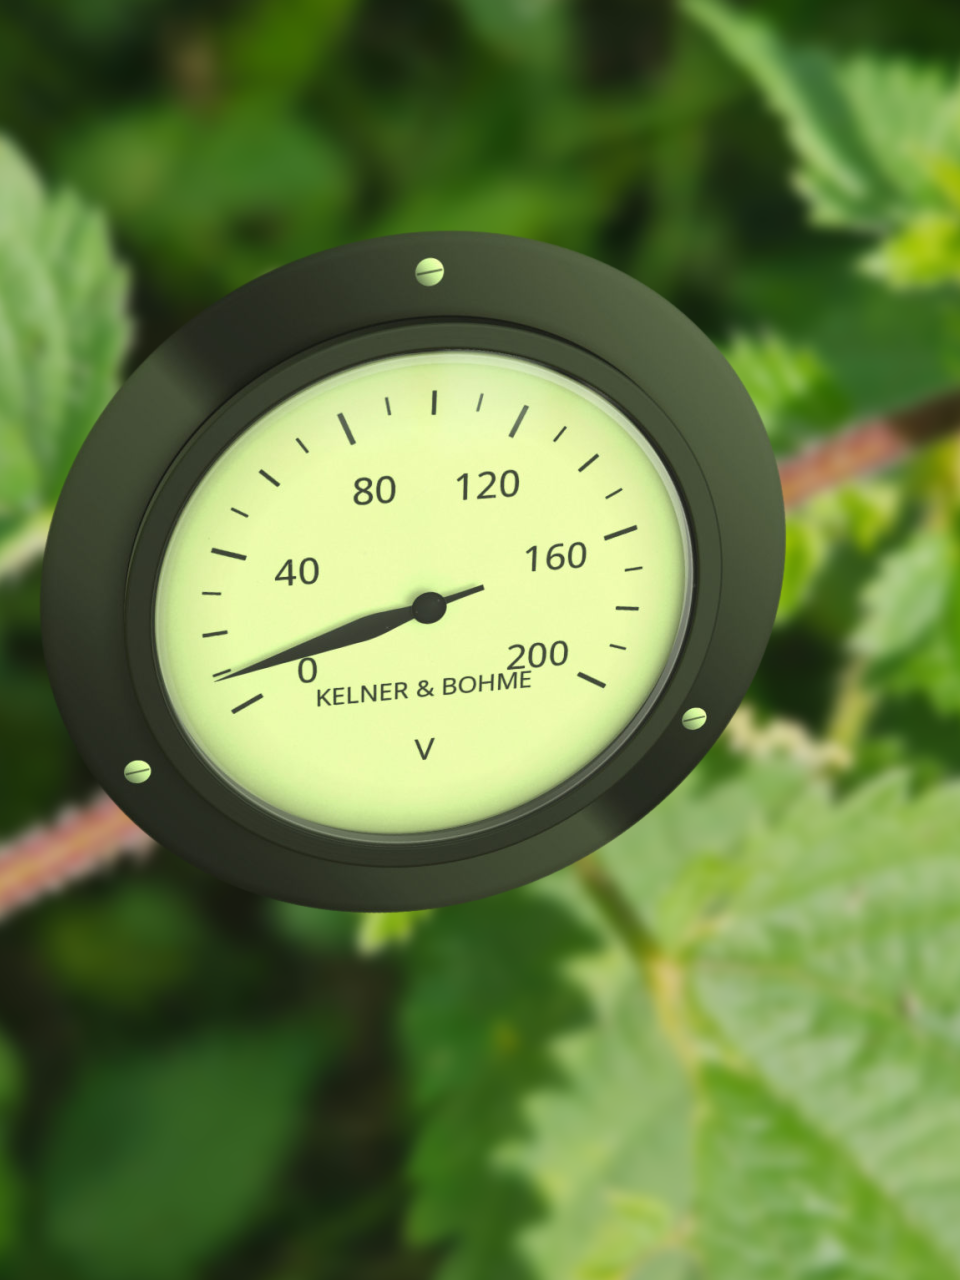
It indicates 10; V
